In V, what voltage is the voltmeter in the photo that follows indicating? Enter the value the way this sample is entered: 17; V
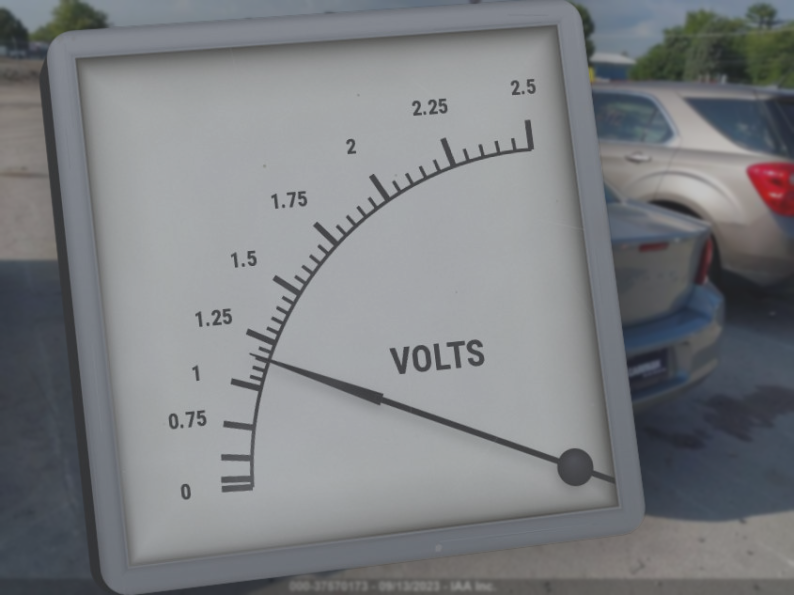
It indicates 1.15; V
